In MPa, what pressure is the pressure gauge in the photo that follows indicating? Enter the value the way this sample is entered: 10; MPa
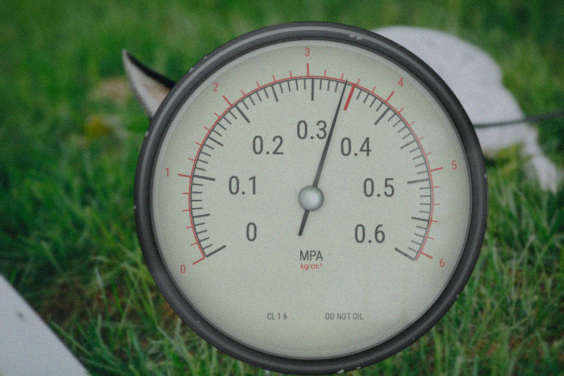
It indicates 0.34; MPa
